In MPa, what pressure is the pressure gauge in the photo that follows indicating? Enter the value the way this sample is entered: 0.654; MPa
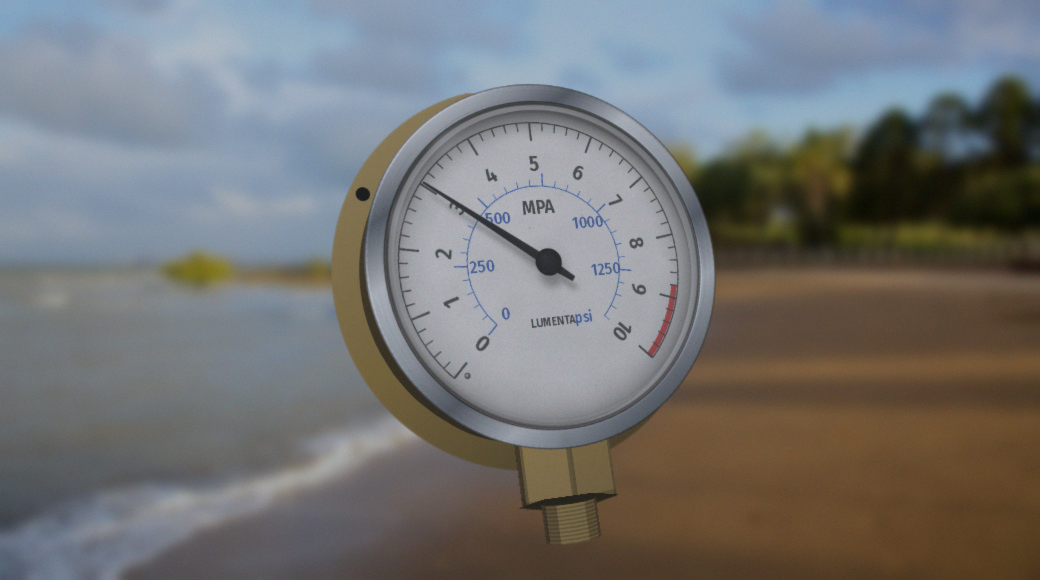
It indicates 3; MPa
